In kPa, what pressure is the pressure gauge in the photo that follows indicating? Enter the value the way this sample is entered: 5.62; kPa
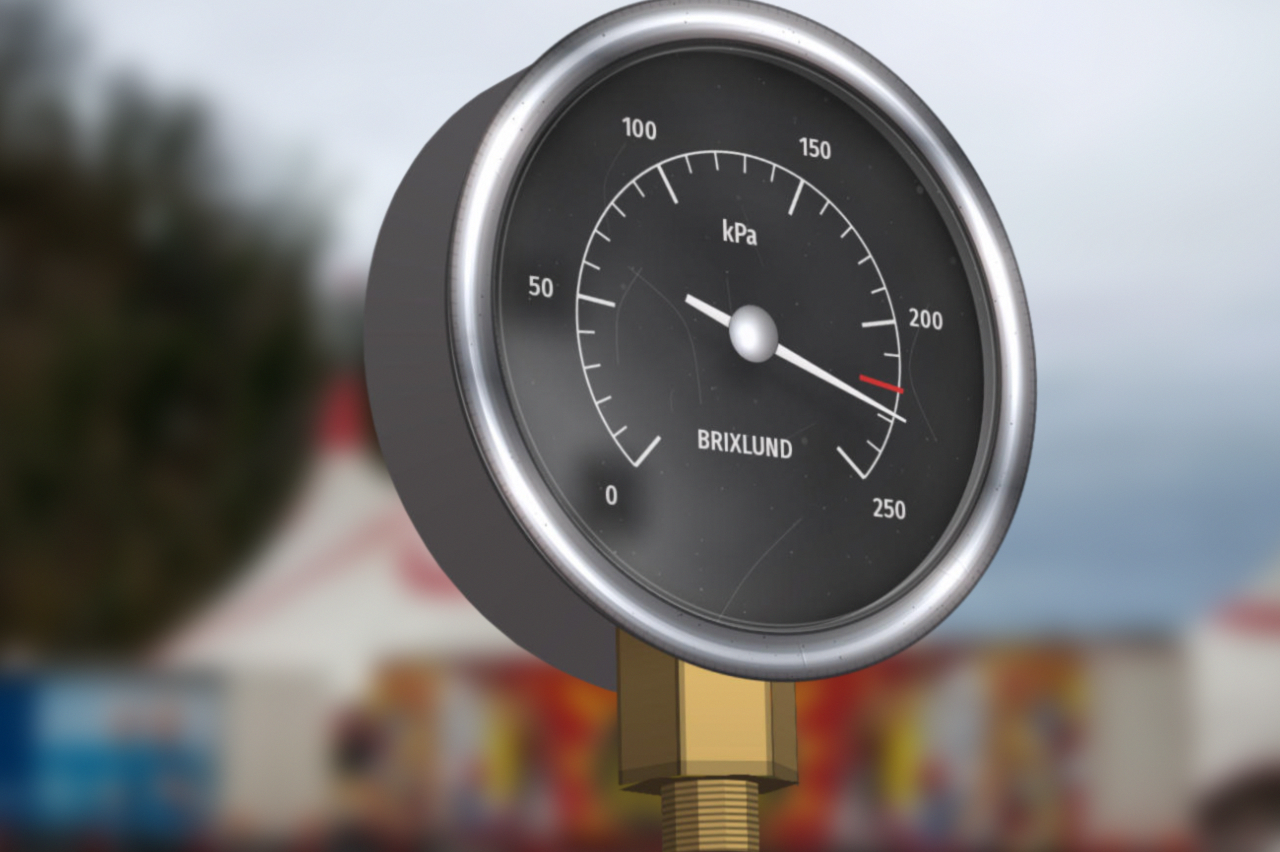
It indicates 230; kPa
